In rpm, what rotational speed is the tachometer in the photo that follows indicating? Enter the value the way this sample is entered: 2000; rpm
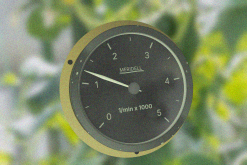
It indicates 1250; rpm
